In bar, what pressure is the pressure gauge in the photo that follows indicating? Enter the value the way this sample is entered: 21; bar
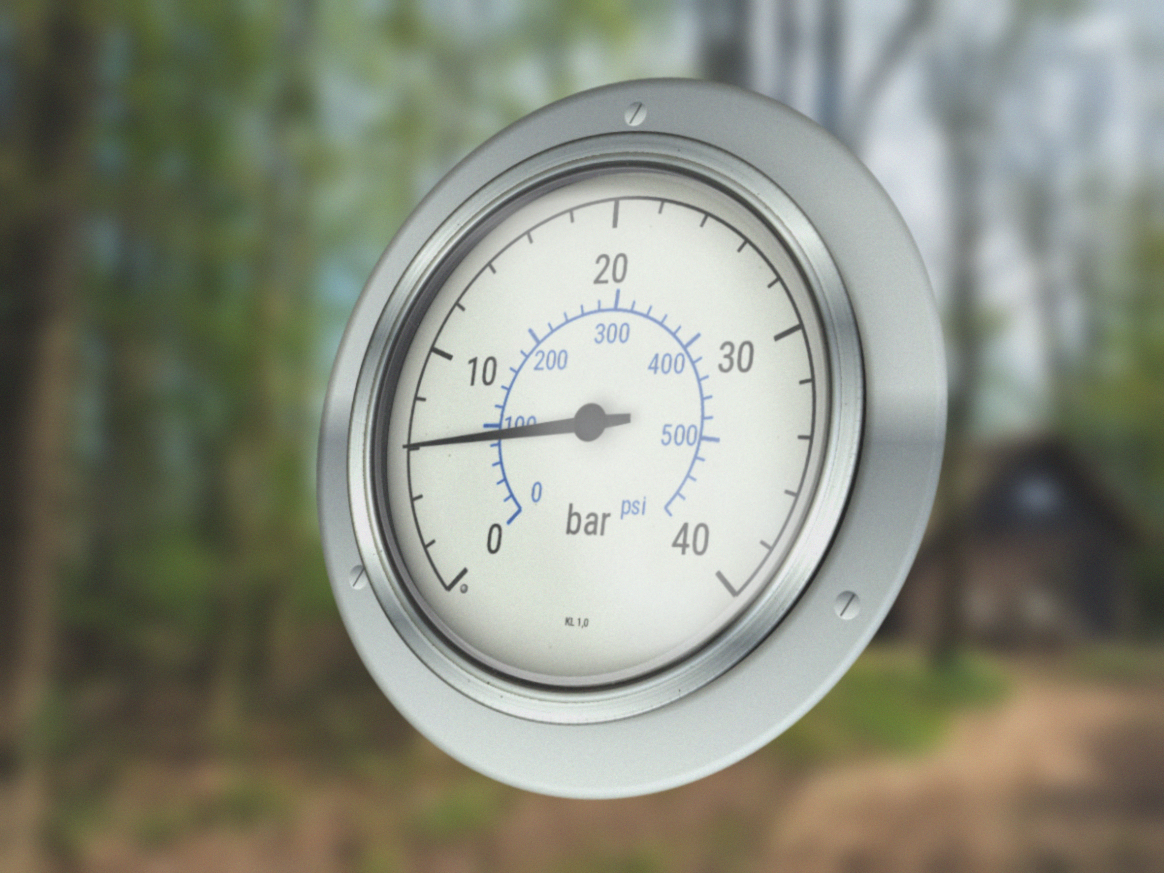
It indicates 6; bar
